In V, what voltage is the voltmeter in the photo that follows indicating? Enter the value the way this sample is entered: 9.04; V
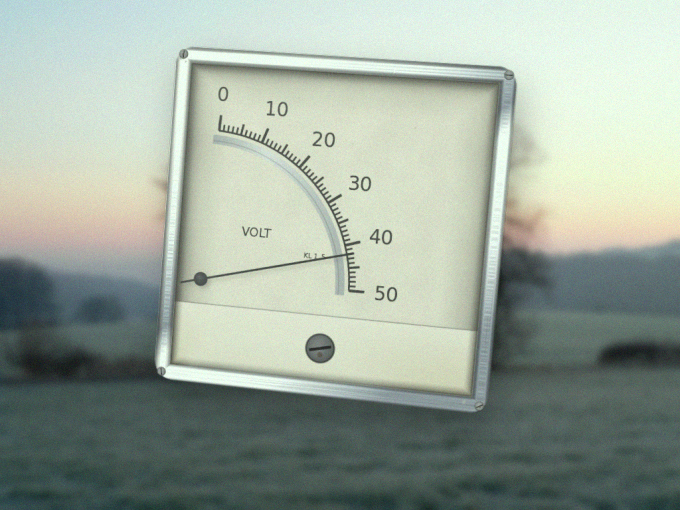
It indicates 42; V
